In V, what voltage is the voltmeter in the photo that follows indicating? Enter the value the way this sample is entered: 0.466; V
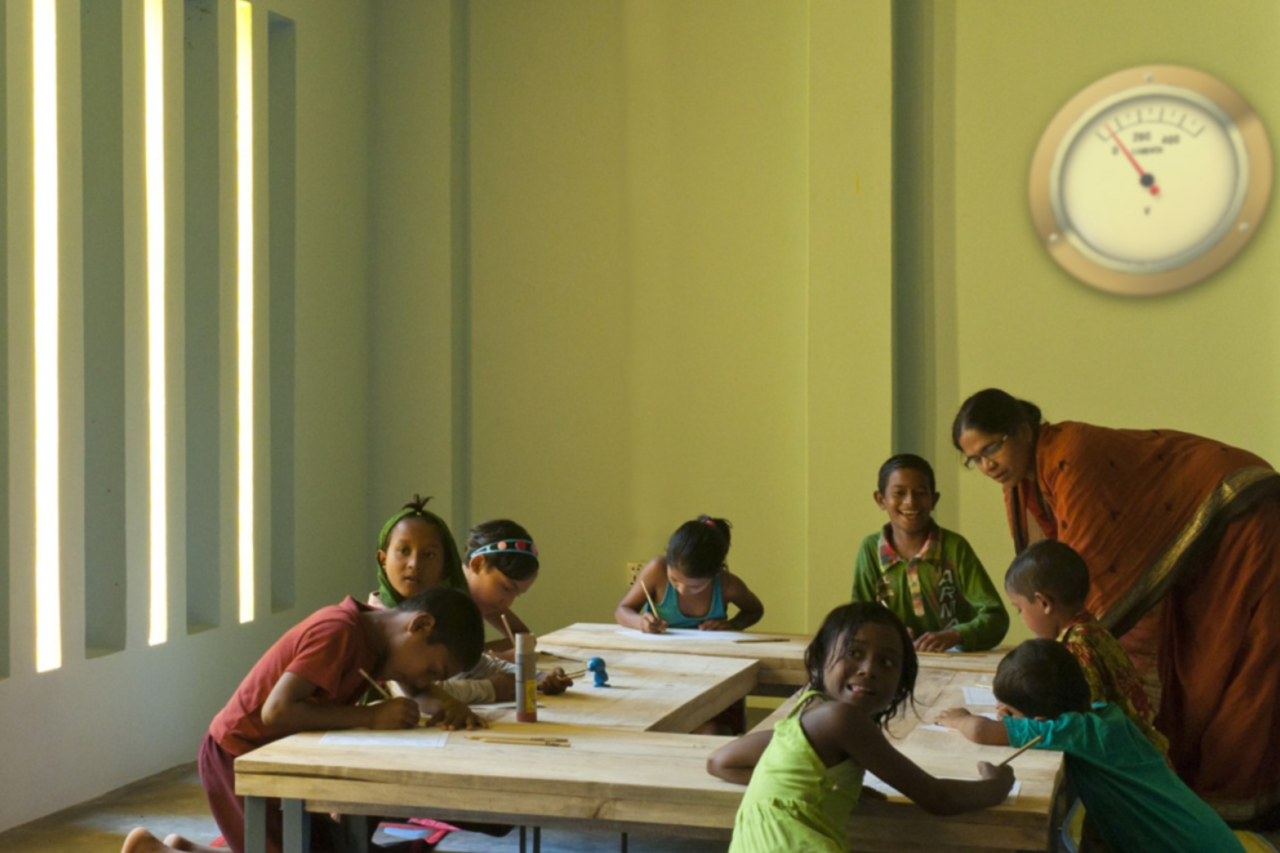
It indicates 50; V
